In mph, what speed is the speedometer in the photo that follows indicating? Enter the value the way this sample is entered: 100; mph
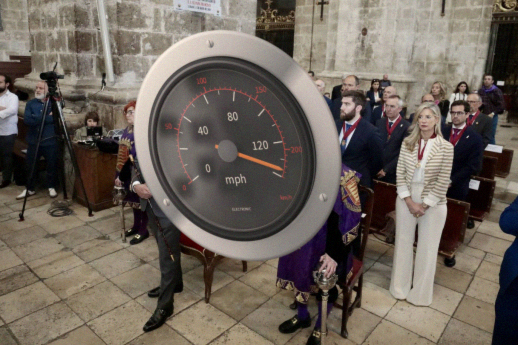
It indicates 135; mph
